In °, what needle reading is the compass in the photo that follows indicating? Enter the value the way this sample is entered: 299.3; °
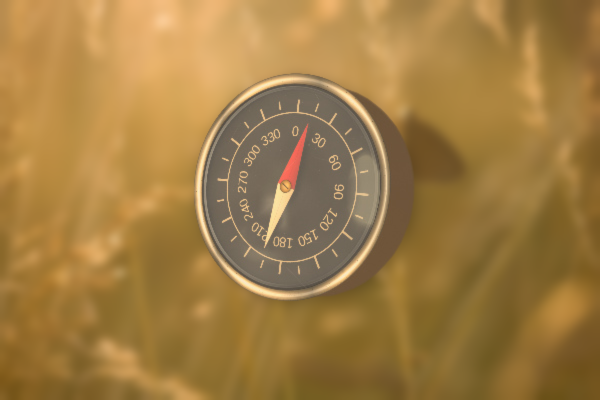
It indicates 15; °
